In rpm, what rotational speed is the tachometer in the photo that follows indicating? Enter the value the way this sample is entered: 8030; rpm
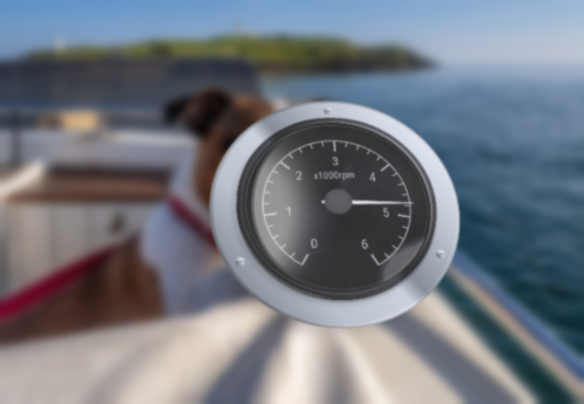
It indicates 4800; rpm
